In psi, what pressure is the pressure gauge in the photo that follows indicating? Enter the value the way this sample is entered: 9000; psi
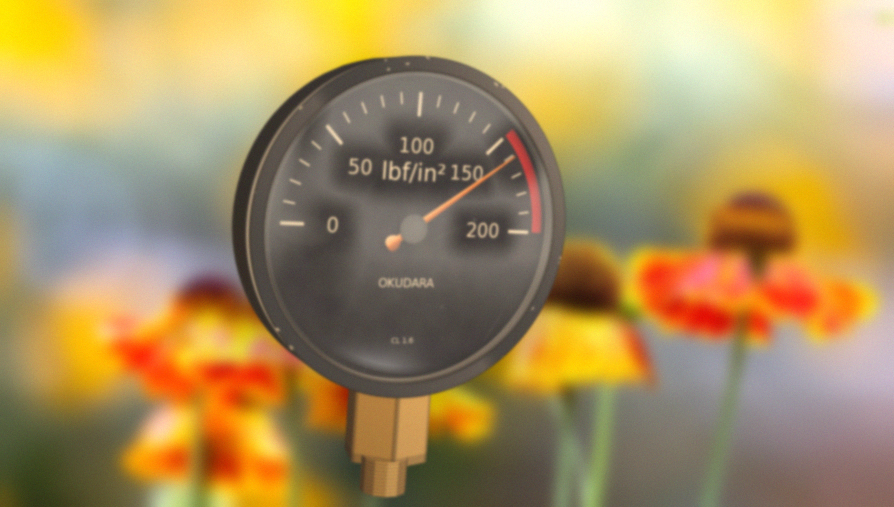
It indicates 160; psi
